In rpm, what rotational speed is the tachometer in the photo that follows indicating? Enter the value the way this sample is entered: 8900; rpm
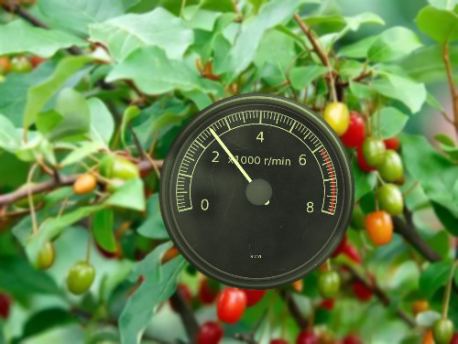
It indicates 2500; rpm
